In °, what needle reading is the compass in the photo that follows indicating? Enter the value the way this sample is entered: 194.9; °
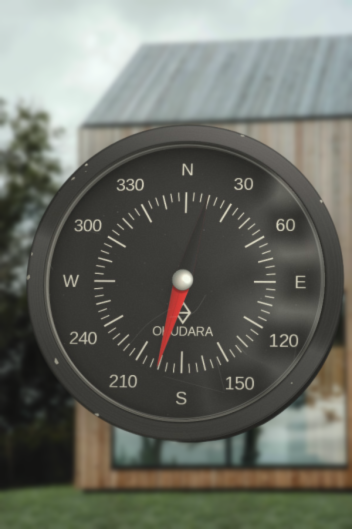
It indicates 195; °
